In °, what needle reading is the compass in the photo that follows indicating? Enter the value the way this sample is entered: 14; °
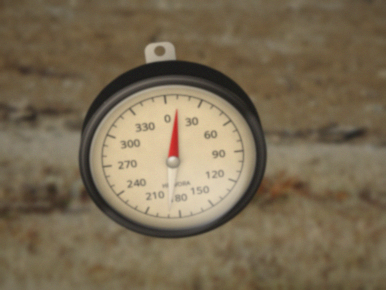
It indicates 10; °
